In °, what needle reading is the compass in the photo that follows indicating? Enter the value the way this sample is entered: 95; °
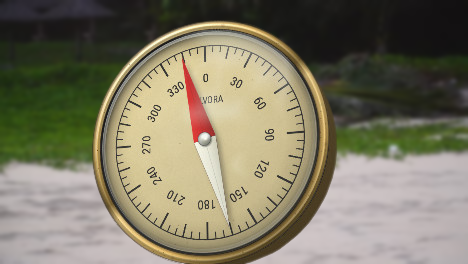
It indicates 345; °
